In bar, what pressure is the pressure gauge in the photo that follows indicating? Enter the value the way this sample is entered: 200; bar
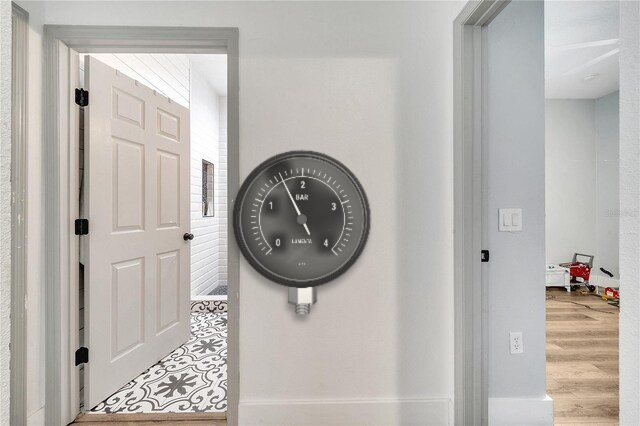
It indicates 1.6; bar
